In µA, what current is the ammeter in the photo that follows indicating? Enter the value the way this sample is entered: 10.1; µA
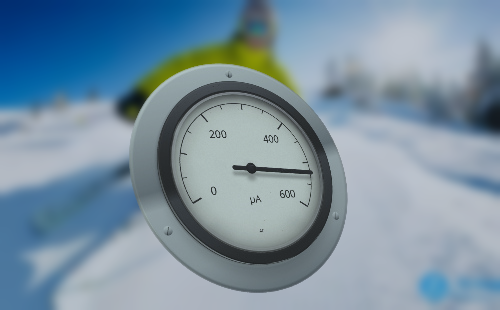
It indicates 525; µA
